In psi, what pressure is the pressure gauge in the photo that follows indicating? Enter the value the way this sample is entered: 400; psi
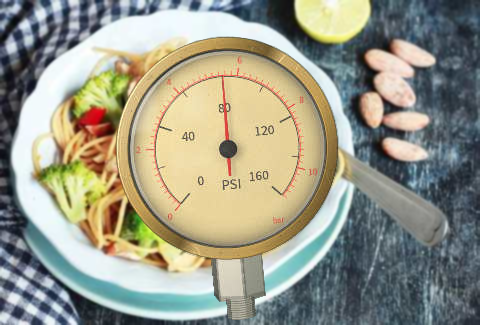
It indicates 80; psi
